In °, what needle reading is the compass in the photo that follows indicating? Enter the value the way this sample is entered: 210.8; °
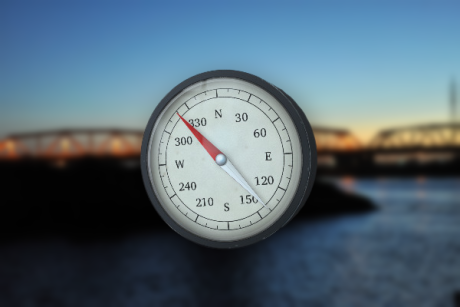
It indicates 320; °
